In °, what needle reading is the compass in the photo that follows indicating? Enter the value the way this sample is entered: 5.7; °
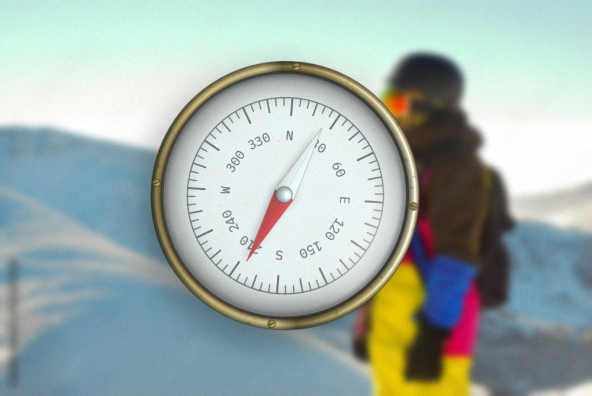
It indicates 205; °
